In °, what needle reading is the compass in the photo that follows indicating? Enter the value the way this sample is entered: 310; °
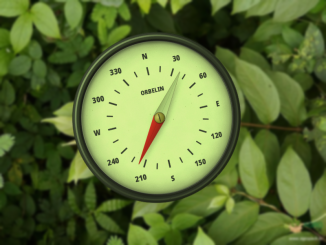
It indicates 217.5; °
